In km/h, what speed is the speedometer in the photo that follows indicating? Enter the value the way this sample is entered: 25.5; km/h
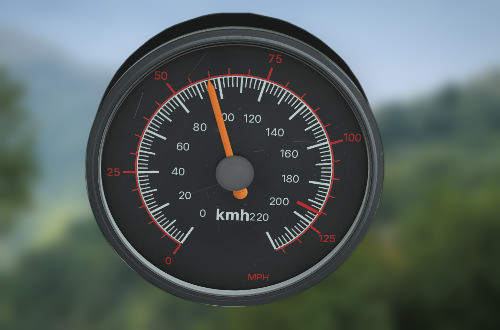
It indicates 96; km/h
